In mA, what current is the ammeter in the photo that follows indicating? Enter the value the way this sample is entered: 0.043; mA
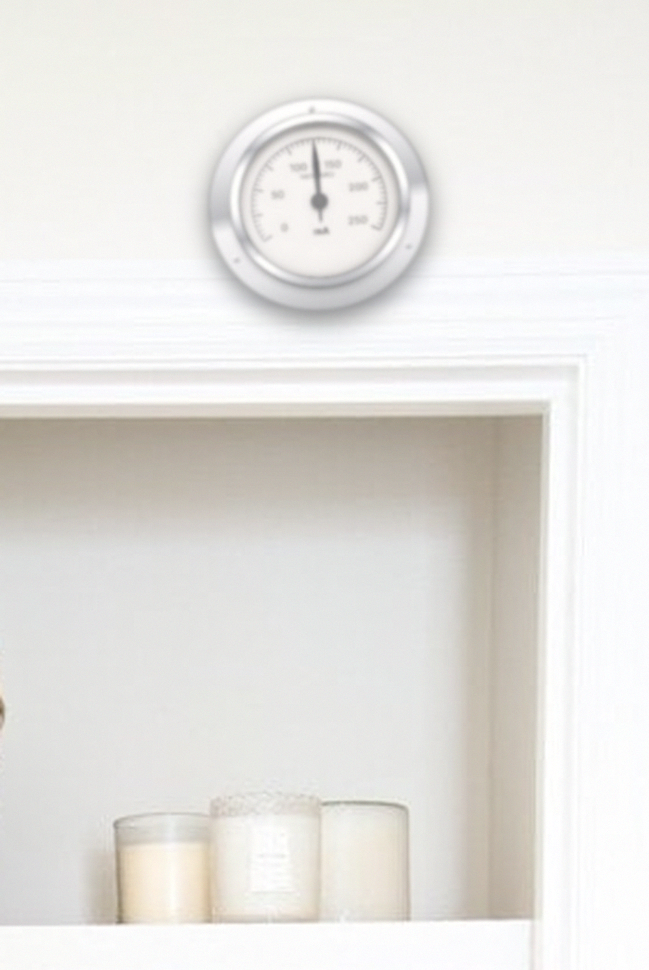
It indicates 125; mA
